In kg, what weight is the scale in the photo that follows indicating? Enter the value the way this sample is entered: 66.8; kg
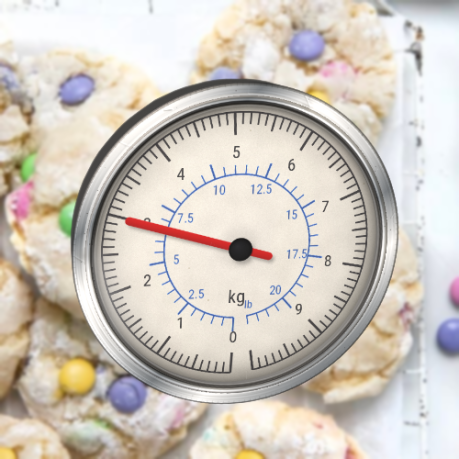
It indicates 3; kg
